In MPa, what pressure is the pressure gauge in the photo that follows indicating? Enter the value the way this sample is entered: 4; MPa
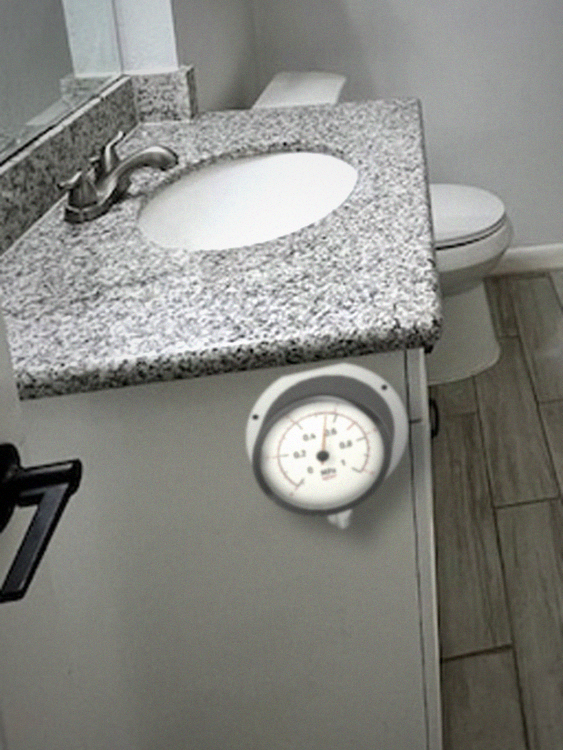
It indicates 0.55; MPa
